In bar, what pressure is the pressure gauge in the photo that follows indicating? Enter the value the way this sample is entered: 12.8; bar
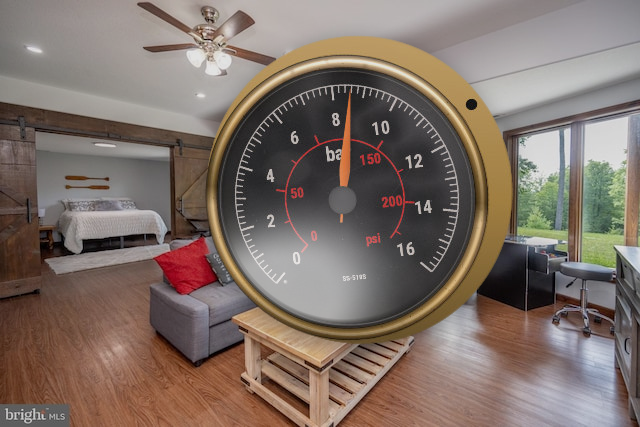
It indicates 8.6; bar
